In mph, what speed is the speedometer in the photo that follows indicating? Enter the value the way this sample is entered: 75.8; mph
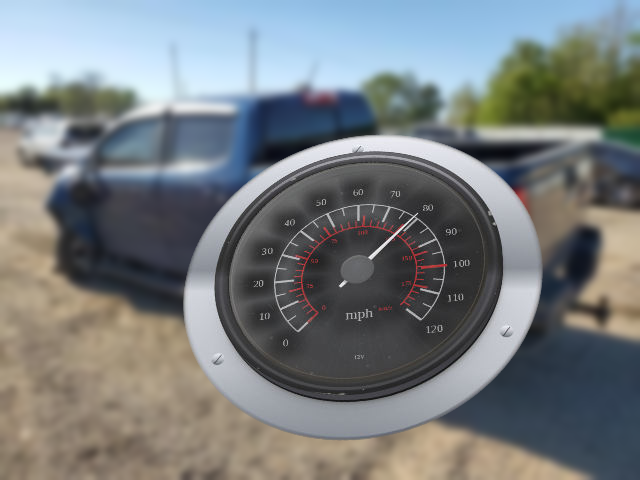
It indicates 80; mph
